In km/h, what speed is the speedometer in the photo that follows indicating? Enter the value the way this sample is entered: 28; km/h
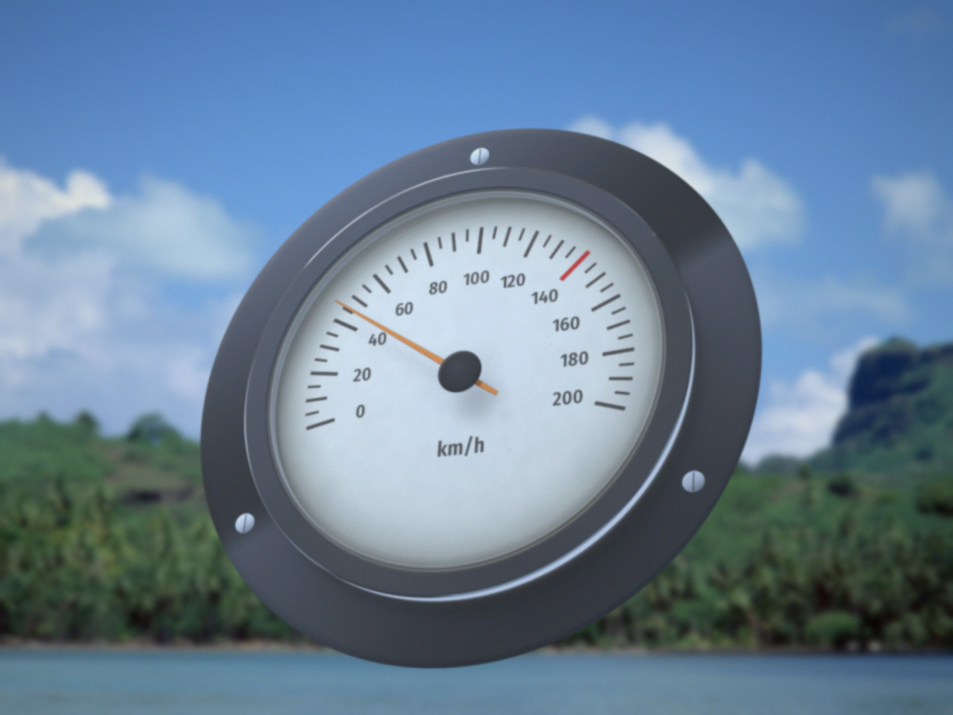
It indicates 45; km/h
